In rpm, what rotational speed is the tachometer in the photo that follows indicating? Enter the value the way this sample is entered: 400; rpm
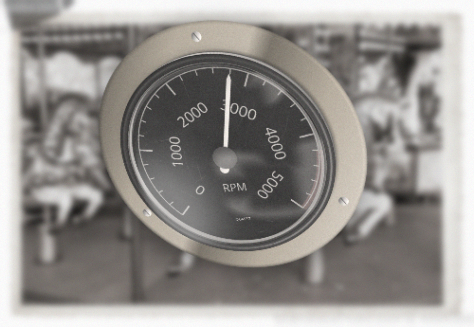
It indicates 2800; rpm
